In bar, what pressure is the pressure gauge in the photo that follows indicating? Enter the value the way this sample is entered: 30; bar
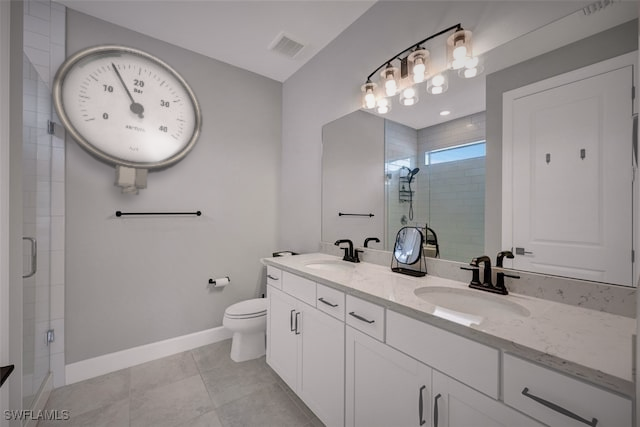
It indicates 15; bar
